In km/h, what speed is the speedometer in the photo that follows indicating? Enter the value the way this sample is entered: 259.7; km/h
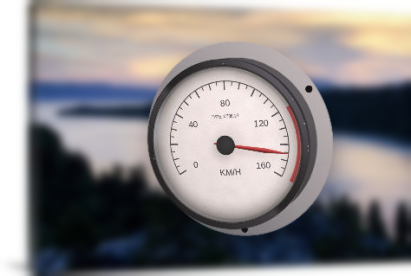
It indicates 145; km/h
